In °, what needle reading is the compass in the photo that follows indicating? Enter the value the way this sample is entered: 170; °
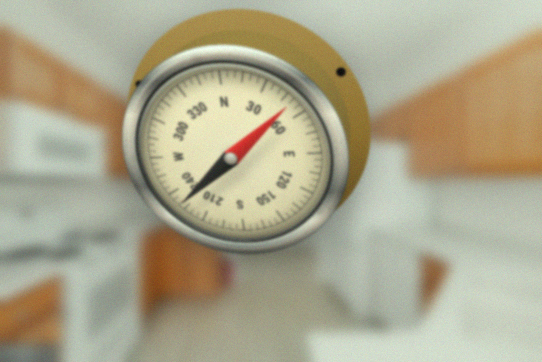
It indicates 50; °
